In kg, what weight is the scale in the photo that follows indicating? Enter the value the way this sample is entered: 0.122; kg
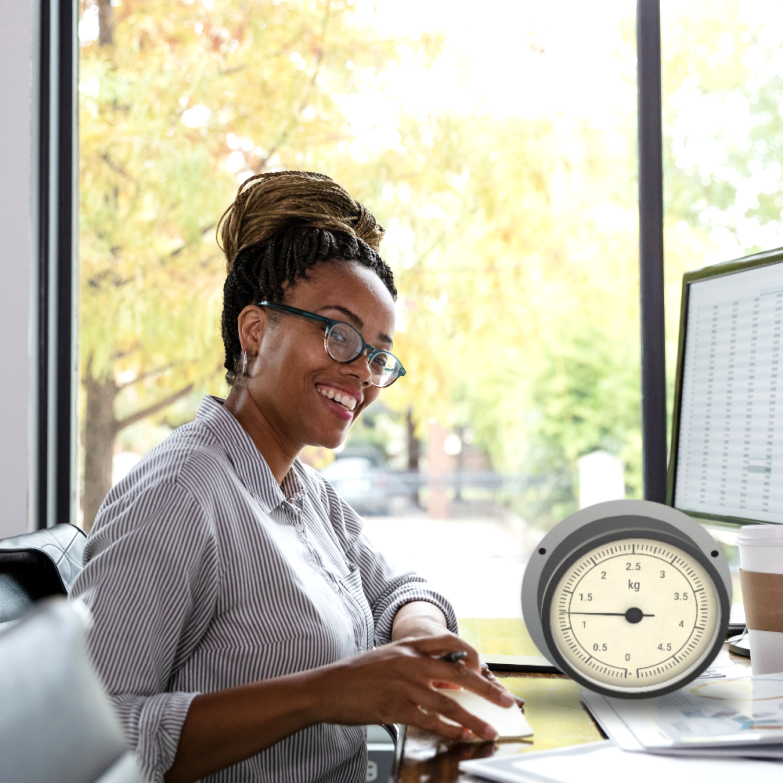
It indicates 1.25; kg
